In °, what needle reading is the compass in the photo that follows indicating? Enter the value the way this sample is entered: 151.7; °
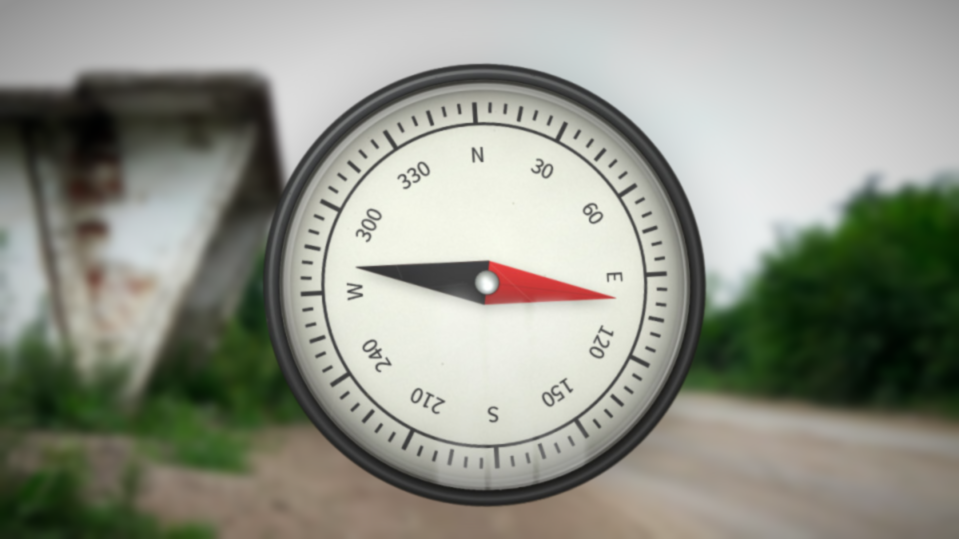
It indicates 100; °
